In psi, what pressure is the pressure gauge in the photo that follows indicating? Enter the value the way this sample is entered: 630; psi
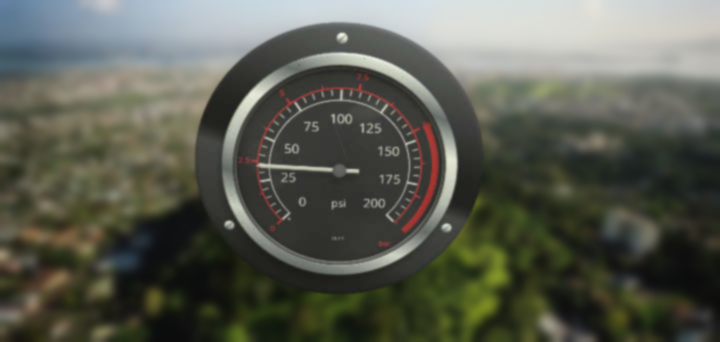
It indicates 35; psi
